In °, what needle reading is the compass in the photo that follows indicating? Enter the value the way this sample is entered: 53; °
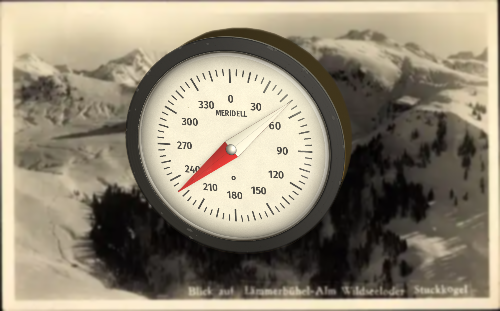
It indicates 230; °
